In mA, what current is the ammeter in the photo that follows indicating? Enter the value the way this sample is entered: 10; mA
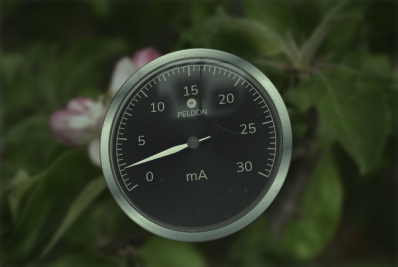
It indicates 2; mA
